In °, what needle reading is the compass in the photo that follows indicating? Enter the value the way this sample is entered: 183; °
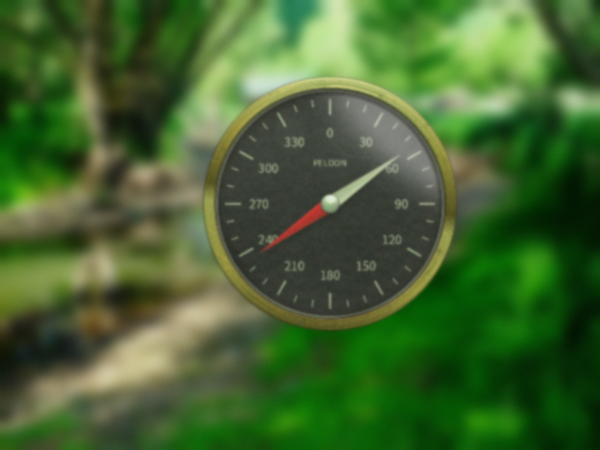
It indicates 235; °
